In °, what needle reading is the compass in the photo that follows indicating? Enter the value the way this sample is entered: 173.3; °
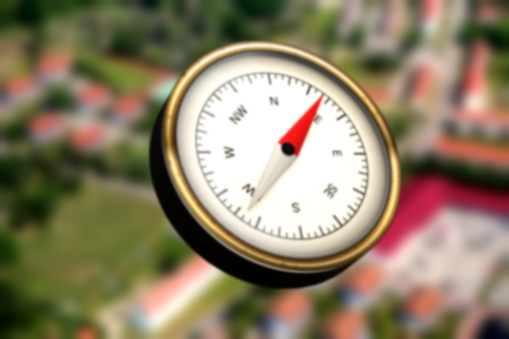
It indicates 40; °
